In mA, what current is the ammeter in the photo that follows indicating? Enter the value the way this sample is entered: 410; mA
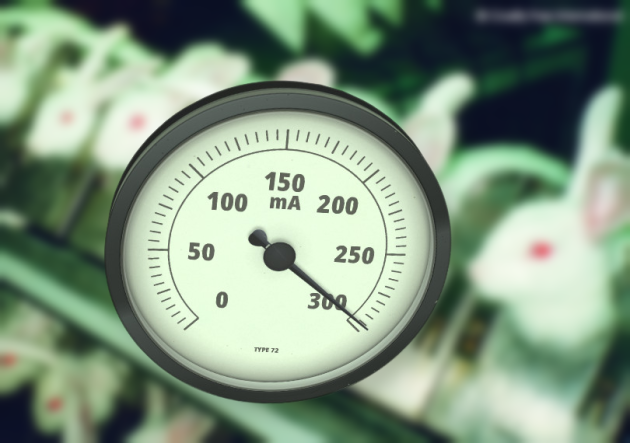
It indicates 295; mA
